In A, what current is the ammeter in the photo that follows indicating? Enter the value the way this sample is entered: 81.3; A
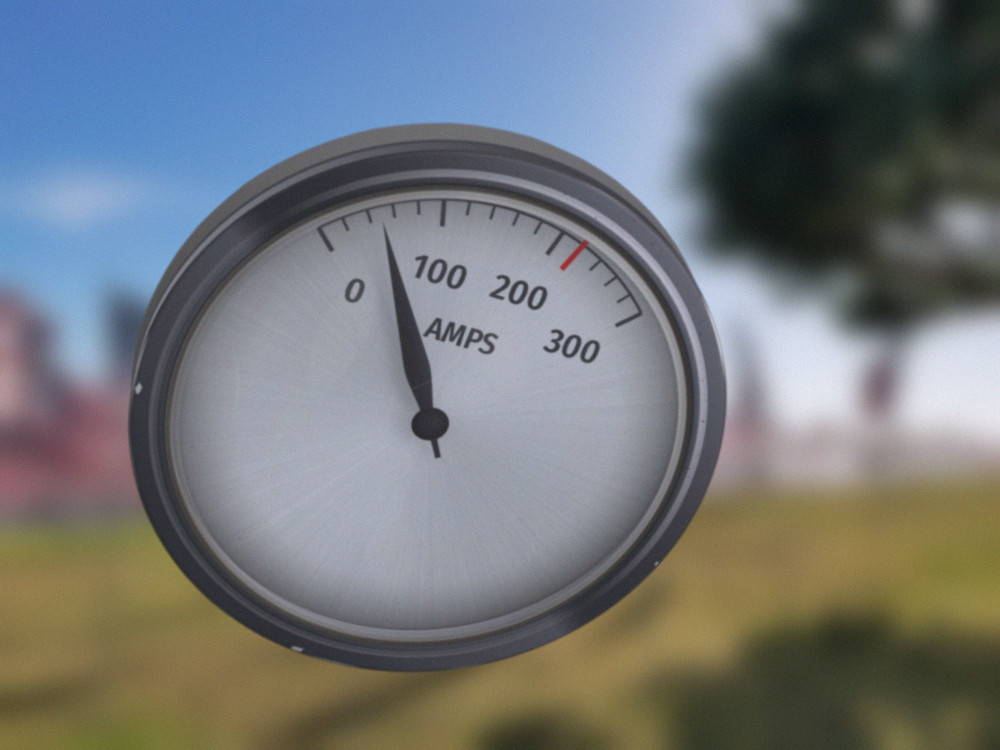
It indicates 50; A
